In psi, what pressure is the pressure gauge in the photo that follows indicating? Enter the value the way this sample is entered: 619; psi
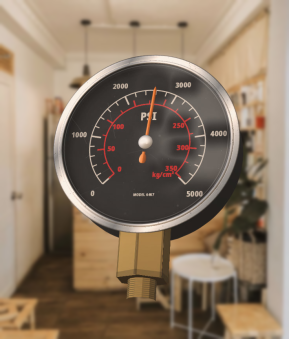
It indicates 2600; psi
